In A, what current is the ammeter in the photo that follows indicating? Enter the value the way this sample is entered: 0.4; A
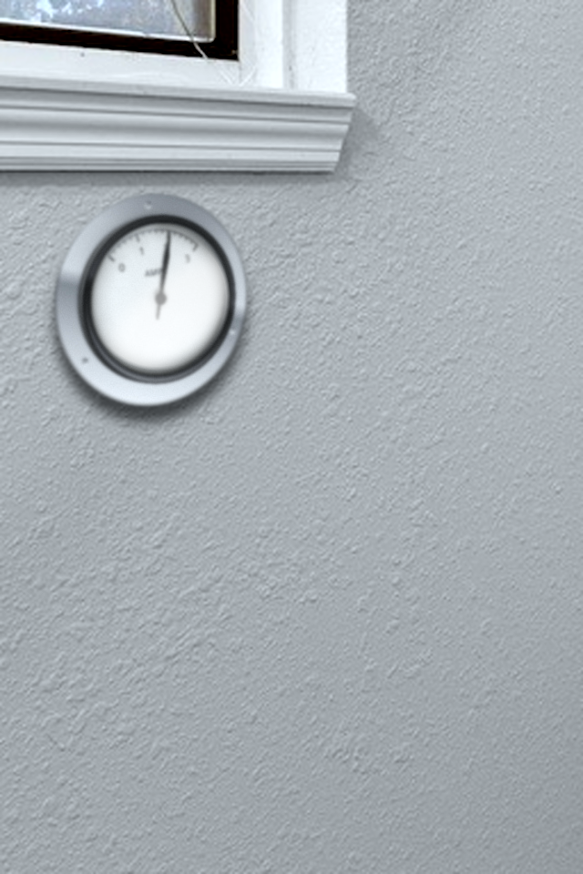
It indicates 2; A
